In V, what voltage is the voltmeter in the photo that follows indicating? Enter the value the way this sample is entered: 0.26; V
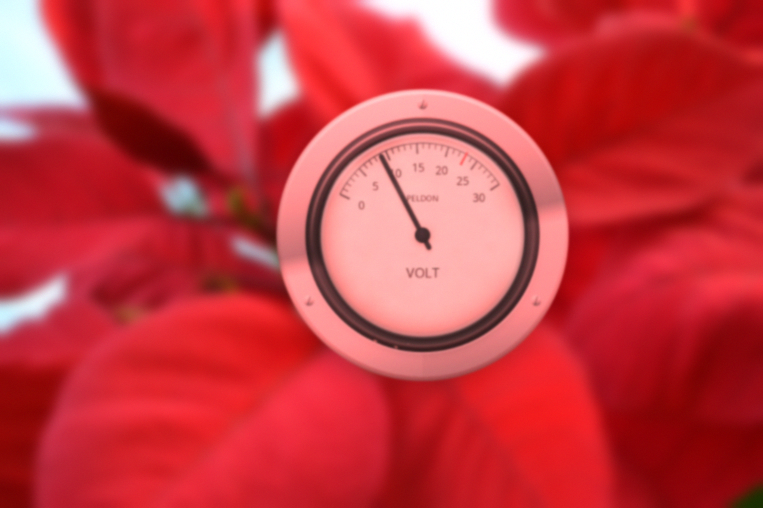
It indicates 9; V
